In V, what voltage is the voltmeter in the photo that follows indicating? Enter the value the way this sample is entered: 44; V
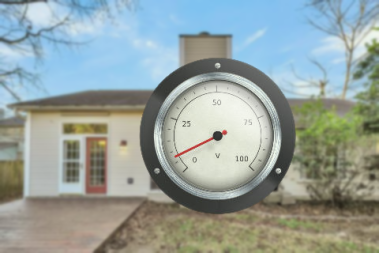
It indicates 7.5; V
